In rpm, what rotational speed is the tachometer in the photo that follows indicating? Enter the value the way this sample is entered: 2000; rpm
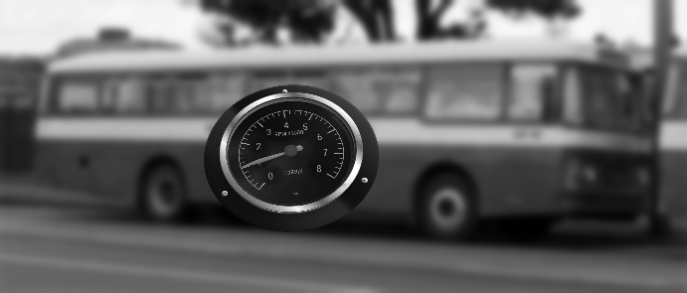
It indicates 1000; rpm
